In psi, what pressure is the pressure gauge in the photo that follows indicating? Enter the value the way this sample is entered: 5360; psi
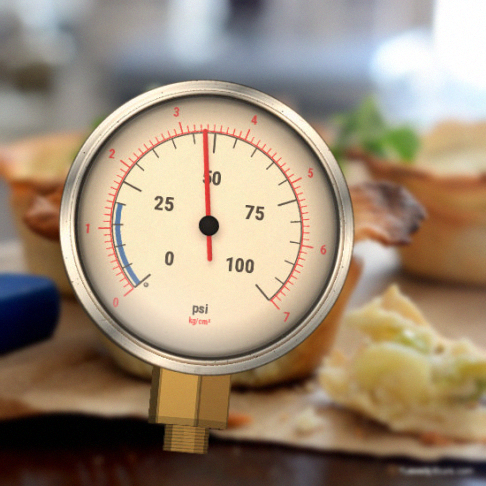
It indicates 47.5; psi
